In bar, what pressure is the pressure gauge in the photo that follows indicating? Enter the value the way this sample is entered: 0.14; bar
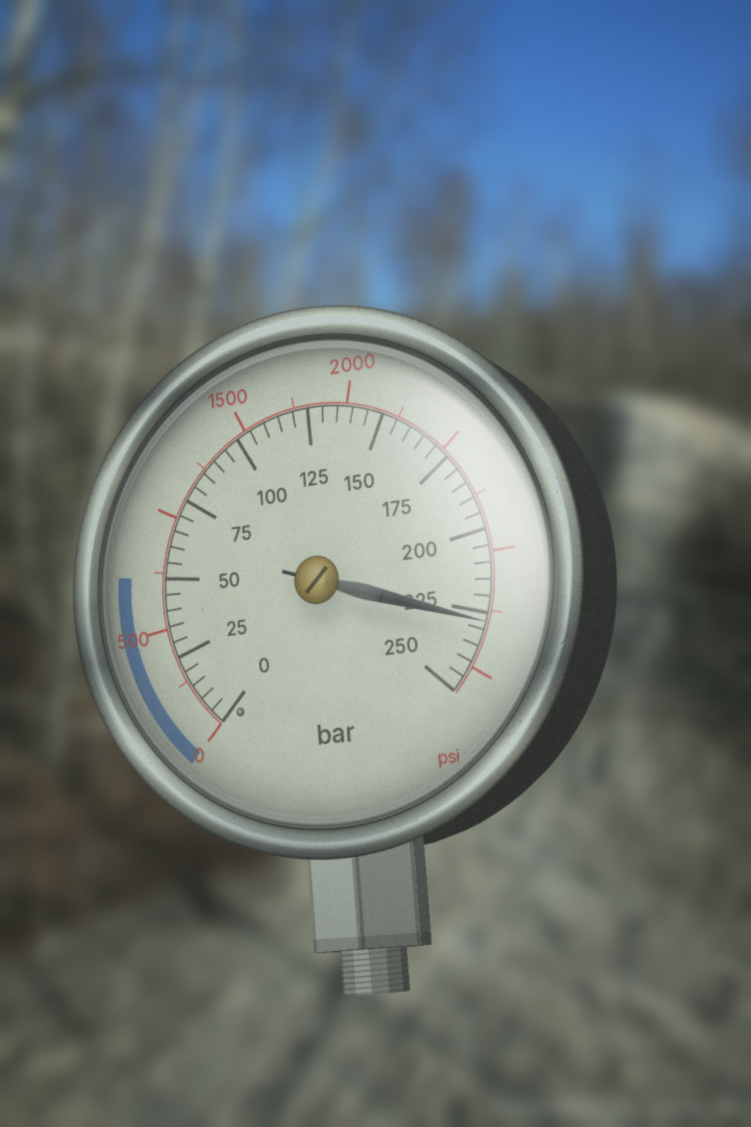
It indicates 227.5; bar
